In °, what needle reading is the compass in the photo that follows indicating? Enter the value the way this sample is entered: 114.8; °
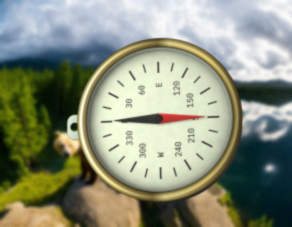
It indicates 180; °
